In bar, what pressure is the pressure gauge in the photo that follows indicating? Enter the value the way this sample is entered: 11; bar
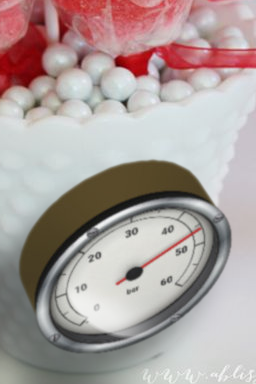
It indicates 45; bar
